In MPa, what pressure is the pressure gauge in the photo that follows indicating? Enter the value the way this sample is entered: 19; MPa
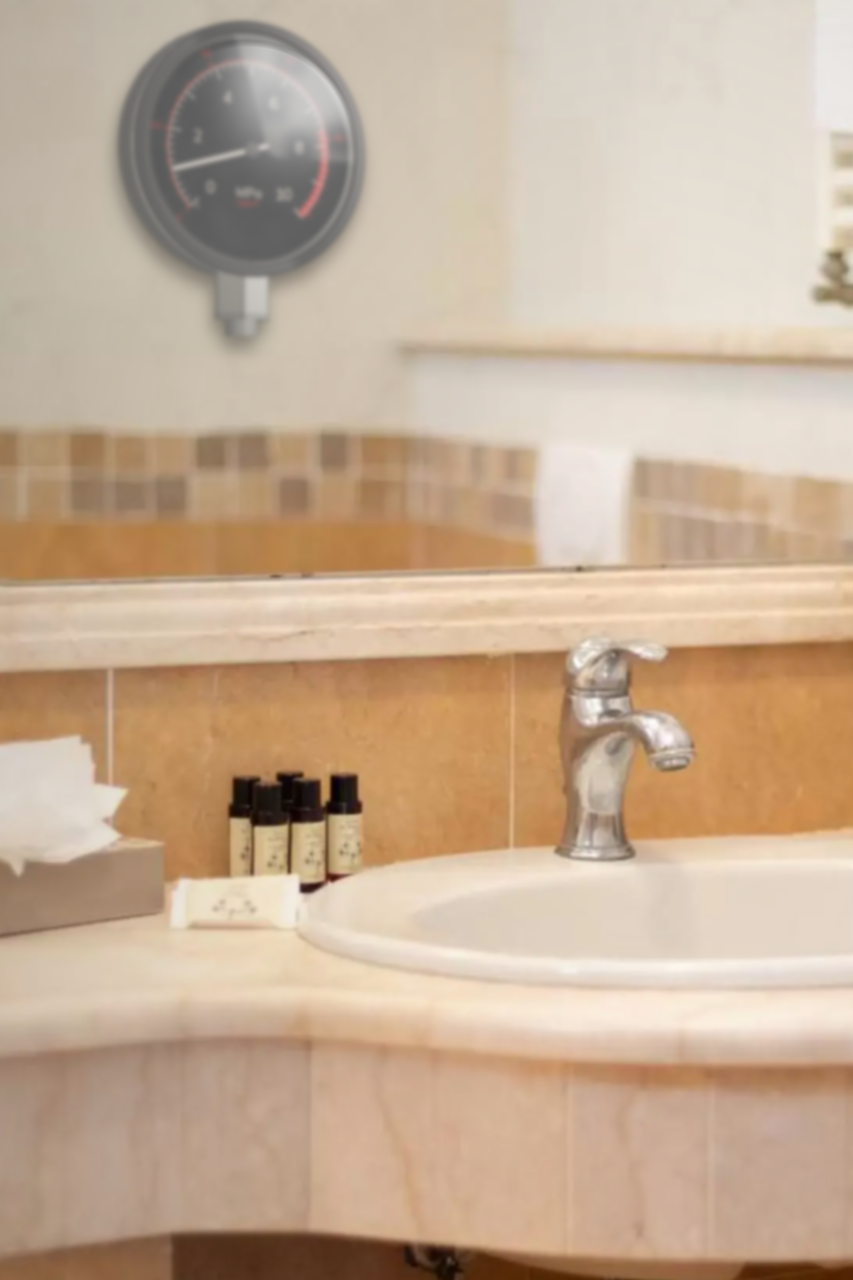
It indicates 1; MPa
